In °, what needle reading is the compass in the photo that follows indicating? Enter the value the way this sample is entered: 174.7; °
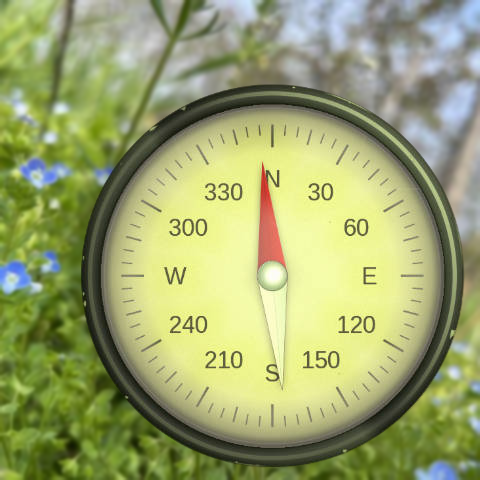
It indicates 355; °
